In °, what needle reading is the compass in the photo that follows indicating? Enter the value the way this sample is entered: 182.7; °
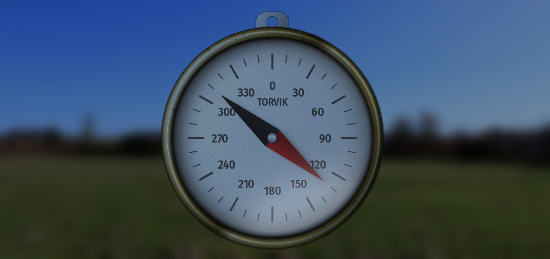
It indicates 130; °
